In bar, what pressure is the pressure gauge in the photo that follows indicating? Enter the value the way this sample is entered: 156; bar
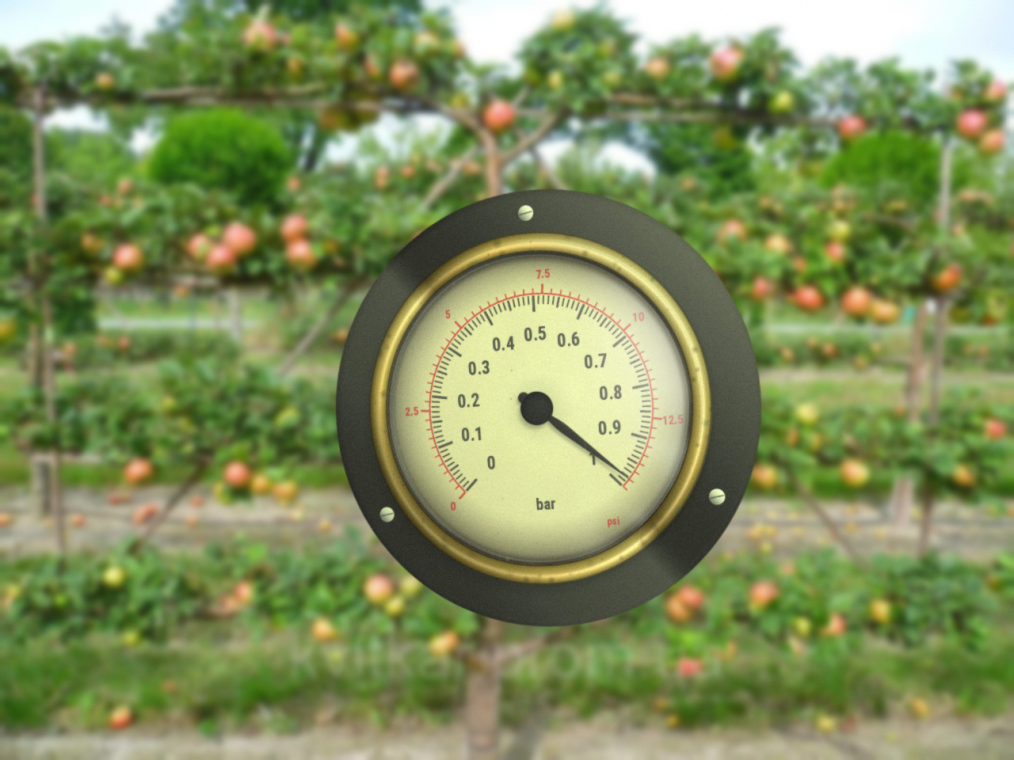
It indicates 0.98; bar
